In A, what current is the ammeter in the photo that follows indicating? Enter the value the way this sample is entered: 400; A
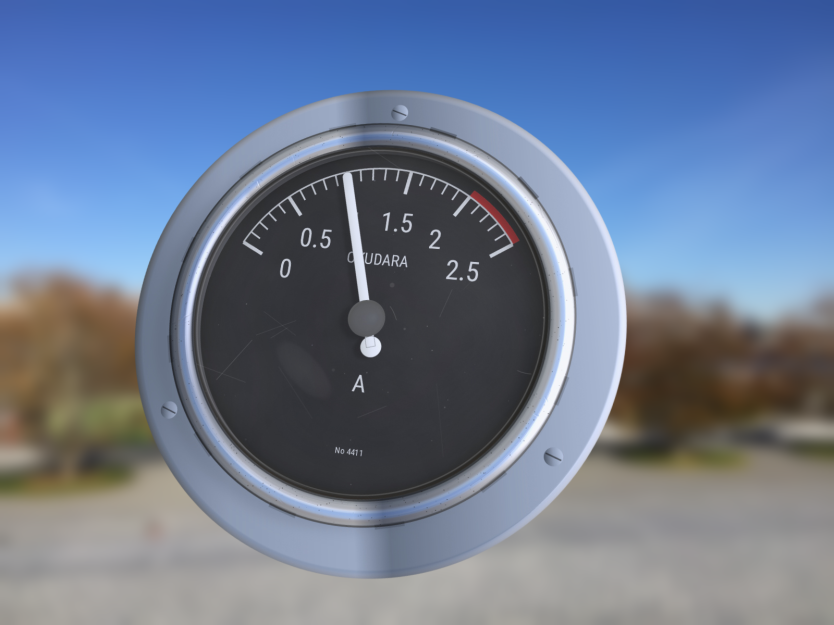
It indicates 1; A
